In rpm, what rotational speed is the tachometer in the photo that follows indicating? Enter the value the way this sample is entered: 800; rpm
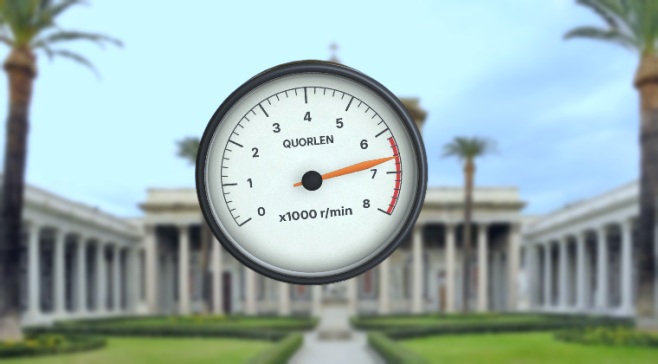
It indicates 6600; rpm
